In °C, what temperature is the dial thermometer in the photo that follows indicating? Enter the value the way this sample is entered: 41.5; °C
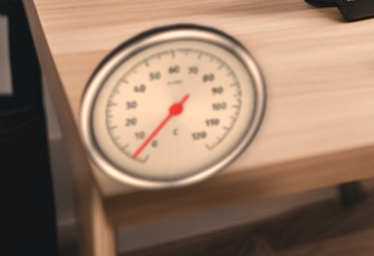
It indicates 5; °C
